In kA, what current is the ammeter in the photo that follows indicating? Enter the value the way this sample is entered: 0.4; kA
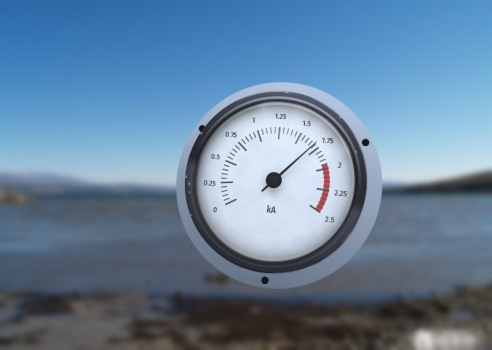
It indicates 1.7; kA
